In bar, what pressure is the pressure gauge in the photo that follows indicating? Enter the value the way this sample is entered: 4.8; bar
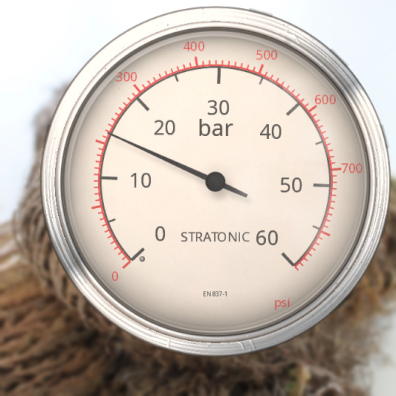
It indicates 15; bar
